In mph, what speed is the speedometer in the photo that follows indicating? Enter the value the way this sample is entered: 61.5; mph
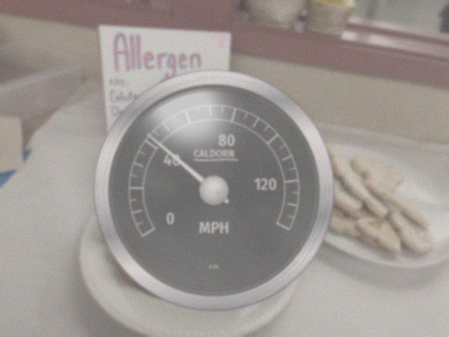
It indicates 42.5; mph
